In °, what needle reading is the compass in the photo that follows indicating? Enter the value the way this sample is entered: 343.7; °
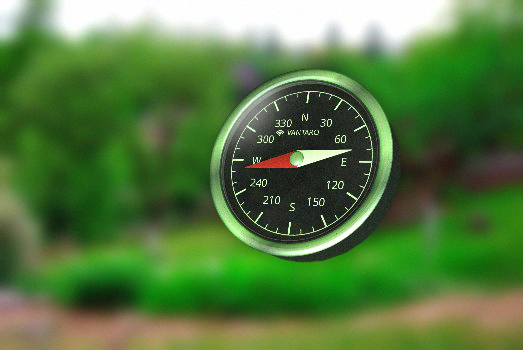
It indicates 260; °
